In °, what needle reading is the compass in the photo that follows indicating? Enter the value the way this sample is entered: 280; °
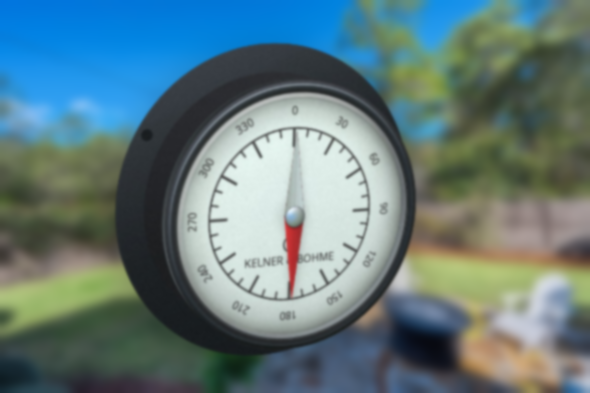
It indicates 180; °
